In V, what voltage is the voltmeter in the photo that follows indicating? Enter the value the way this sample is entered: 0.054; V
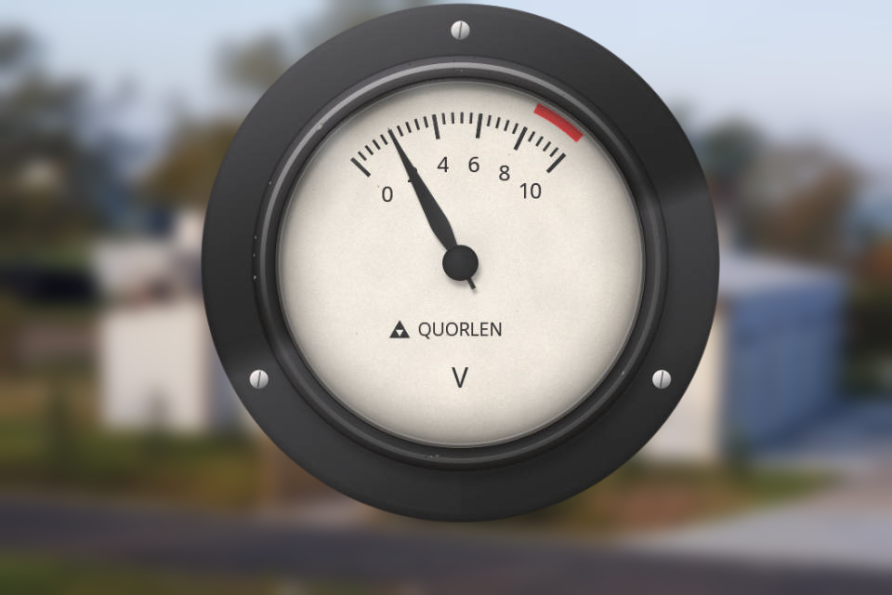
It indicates 2; V
